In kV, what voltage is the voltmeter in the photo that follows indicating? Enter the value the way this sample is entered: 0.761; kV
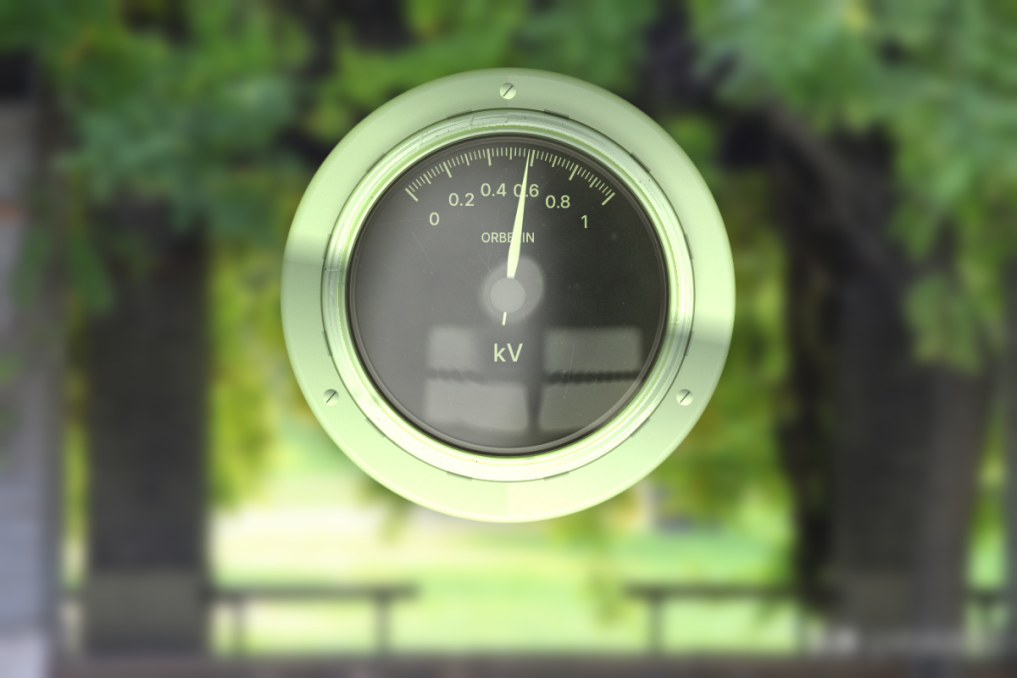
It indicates 0.58; kV
